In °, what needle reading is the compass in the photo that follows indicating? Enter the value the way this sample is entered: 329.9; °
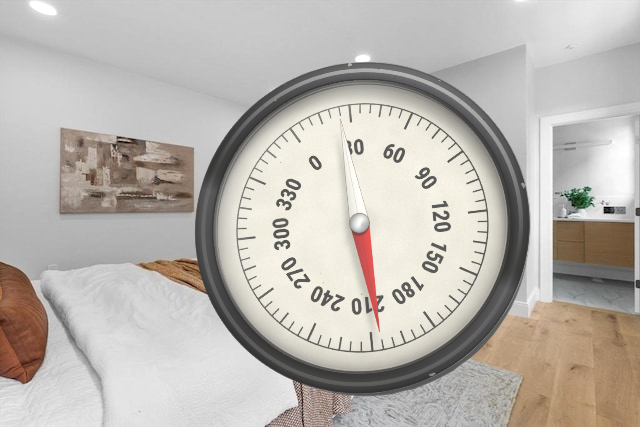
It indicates 205; °
